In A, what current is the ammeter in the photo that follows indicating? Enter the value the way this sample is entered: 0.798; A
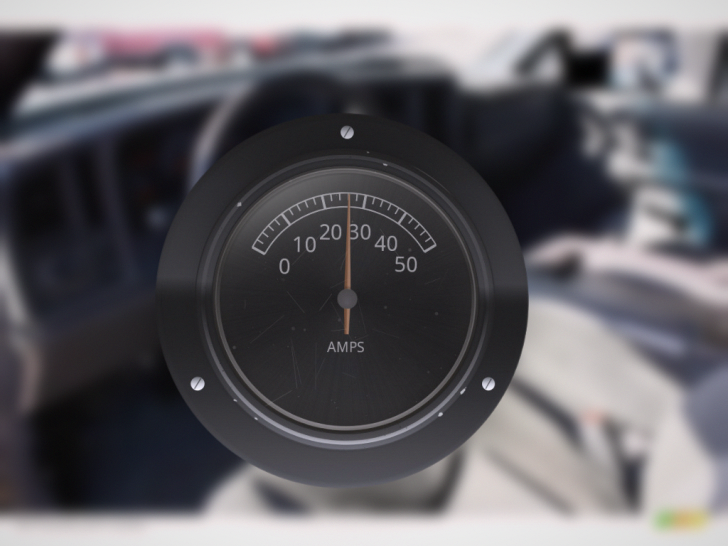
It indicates 26; A
